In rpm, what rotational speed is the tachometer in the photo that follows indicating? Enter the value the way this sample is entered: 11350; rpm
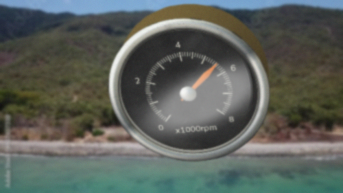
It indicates 5500; rpm
